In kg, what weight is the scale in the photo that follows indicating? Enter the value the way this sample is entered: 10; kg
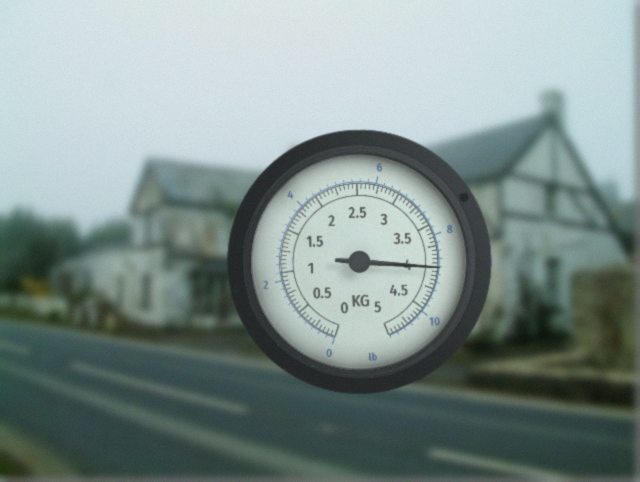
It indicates 4; kg
